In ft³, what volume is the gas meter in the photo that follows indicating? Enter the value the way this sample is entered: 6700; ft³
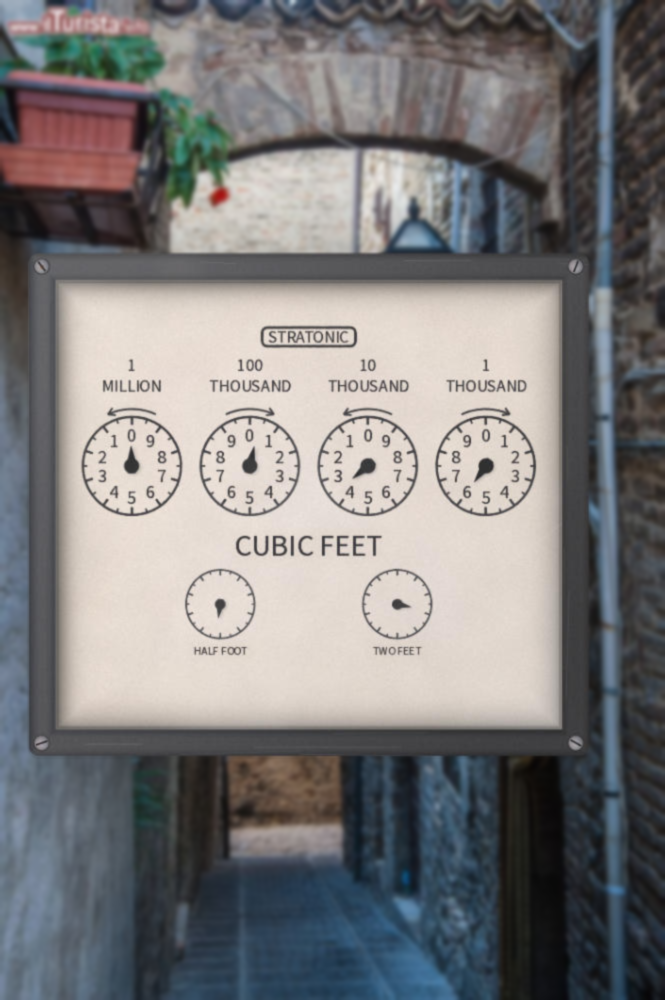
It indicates 3600; ft³
